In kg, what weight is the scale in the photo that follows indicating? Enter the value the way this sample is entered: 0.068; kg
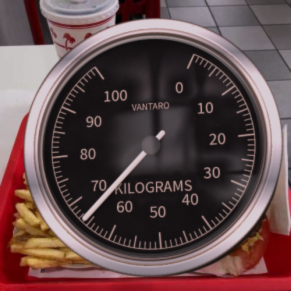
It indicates 66; kg
